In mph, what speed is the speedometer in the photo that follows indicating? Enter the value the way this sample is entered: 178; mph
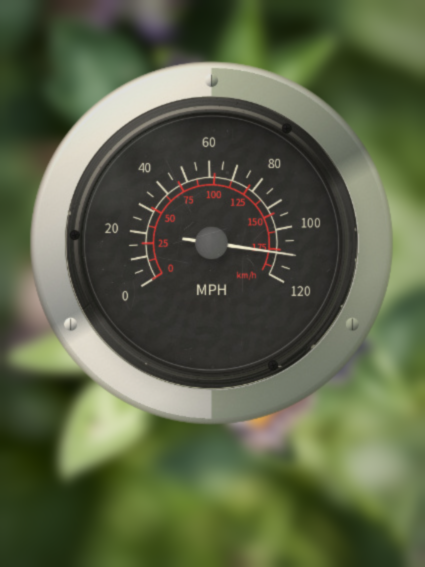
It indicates 110; mph
